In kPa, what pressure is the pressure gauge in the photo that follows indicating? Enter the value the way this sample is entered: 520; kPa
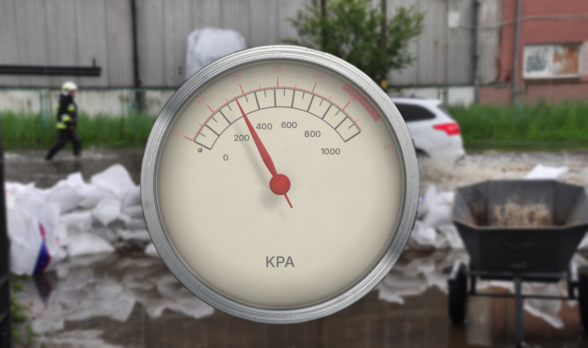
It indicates 300; kPa
